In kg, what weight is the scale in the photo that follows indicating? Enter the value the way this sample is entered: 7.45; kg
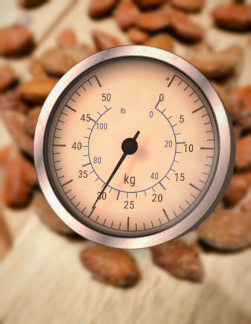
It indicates 30; kg
